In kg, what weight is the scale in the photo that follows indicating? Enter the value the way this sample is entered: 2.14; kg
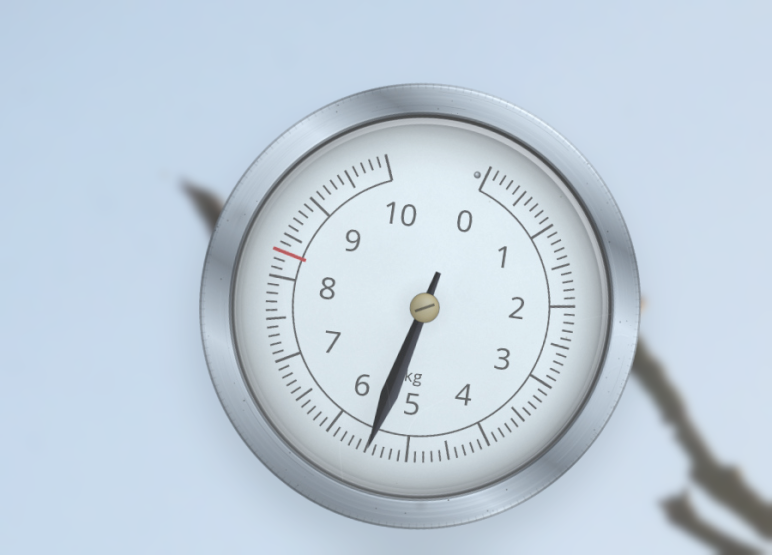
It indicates 5.5; kg
